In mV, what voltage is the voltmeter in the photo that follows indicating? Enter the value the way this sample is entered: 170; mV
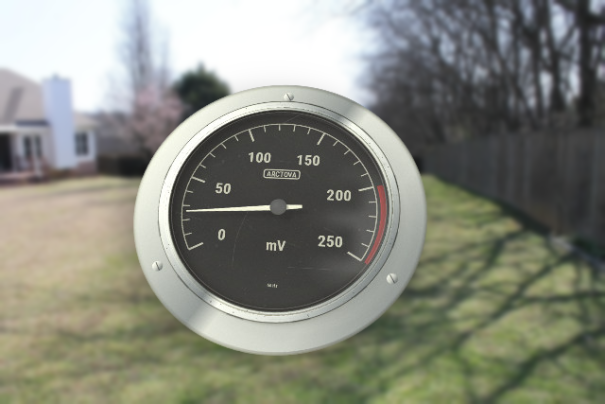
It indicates 25; mV
